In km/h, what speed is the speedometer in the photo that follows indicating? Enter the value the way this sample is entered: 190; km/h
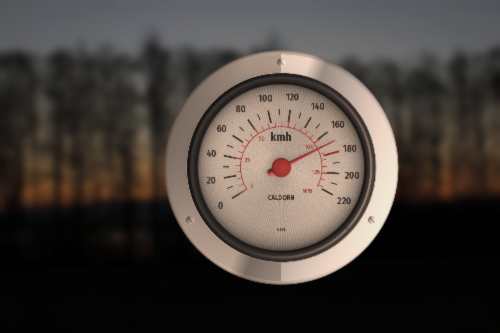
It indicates 170; km/h
